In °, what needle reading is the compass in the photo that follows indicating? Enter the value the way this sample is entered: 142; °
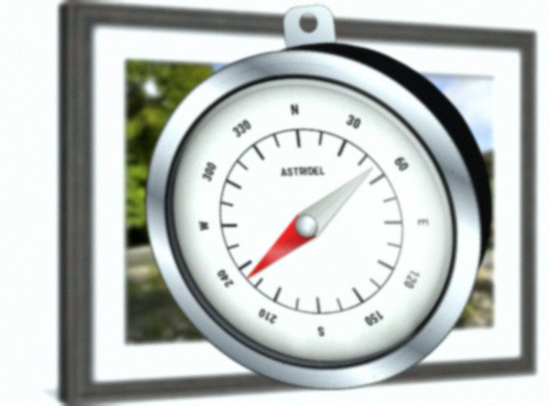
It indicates 232.5; °
